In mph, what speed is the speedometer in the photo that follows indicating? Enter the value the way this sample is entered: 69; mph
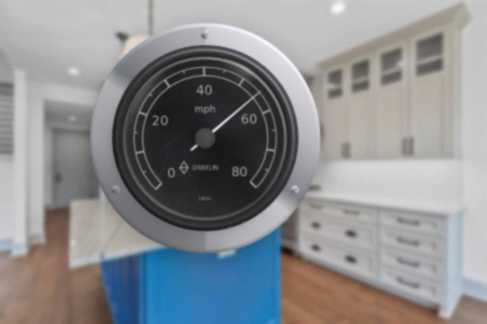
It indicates 55; mph
